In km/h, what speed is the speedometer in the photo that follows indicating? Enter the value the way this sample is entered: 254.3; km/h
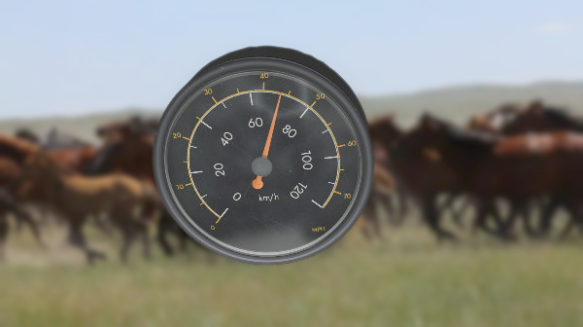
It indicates 70; km/h
